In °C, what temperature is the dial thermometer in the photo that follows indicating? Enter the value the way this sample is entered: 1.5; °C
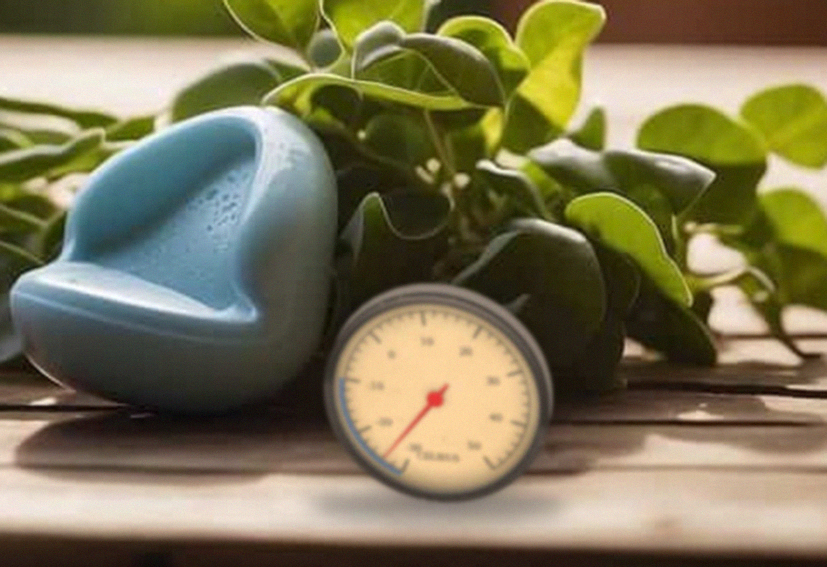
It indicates -26; °C
